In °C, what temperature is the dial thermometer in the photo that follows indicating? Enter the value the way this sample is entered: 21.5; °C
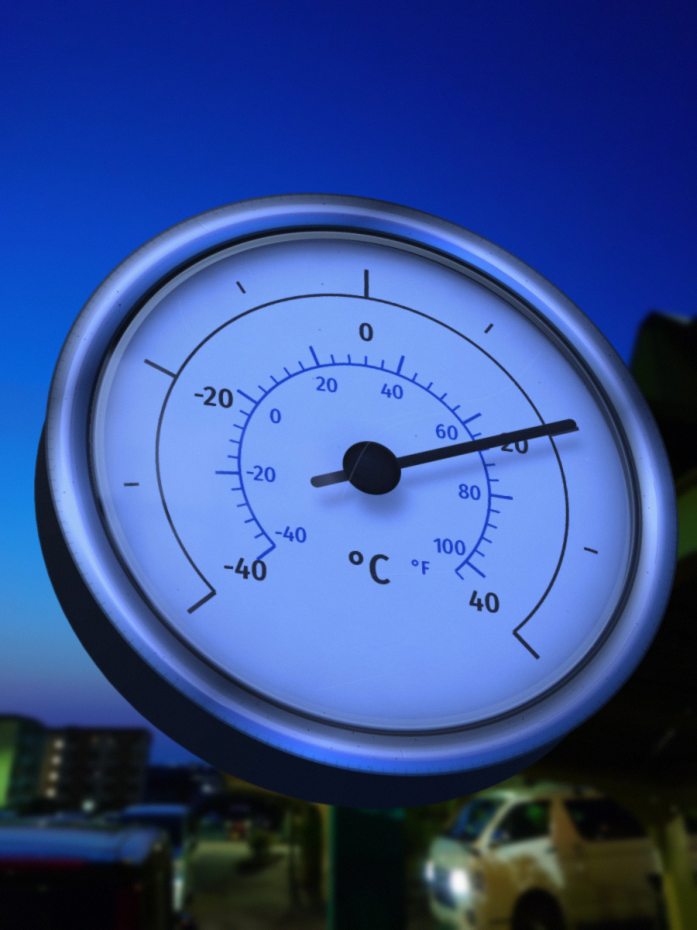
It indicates 20; °C
